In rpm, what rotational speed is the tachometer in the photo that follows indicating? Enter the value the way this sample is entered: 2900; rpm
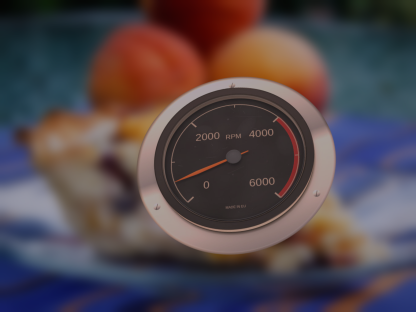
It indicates 500; rpm
